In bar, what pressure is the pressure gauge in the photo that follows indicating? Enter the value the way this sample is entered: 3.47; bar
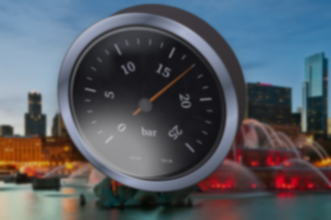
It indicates 17; bar
